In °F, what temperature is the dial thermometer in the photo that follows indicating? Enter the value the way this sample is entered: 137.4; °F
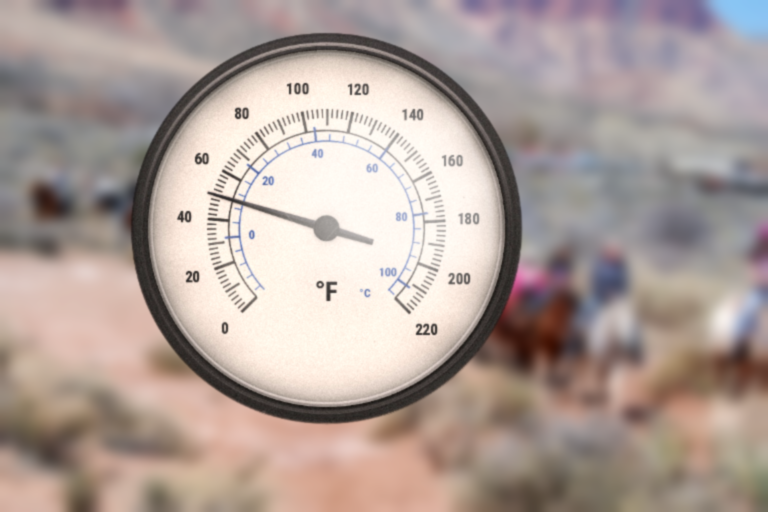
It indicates 50; °F
